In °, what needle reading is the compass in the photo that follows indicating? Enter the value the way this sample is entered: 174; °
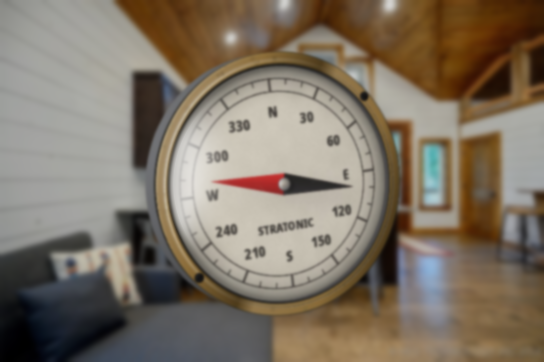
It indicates 280; °
